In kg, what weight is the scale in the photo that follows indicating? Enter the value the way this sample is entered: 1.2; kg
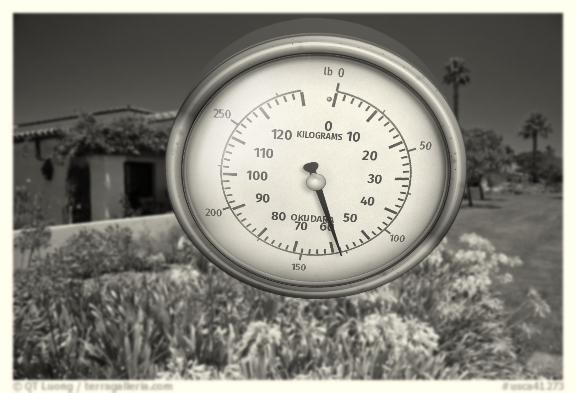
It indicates 58; kg
